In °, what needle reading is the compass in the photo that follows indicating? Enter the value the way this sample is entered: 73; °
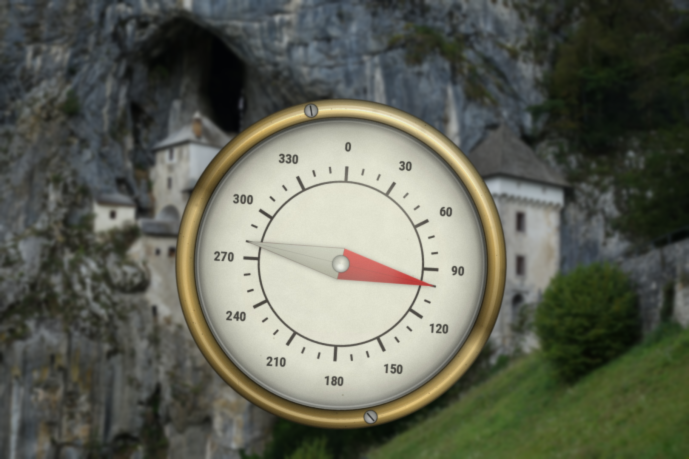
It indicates 100; °
